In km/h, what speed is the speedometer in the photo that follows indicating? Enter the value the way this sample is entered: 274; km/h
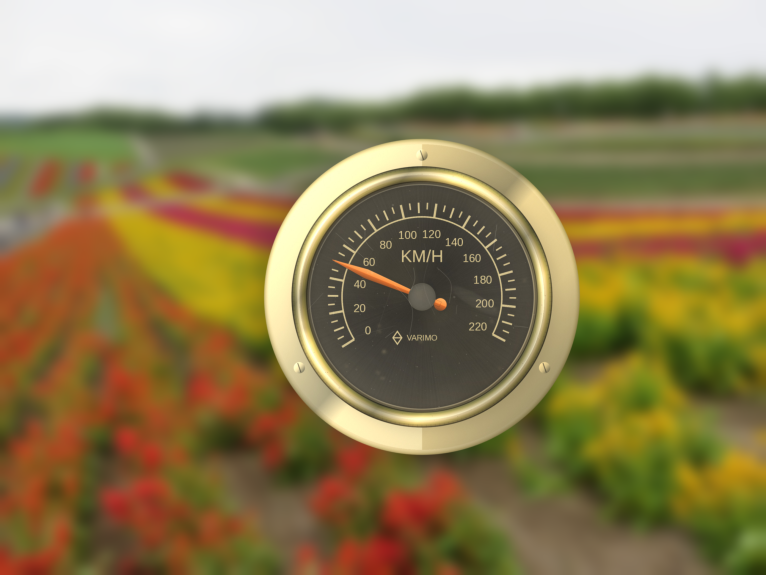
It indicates 50; km/h
